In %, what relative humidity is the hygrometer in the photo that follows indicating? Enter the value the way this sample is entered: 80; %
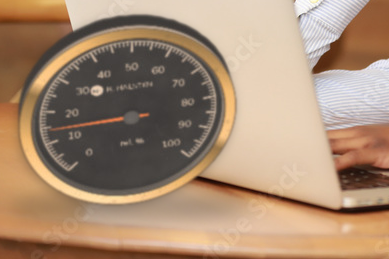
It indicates 15; %
